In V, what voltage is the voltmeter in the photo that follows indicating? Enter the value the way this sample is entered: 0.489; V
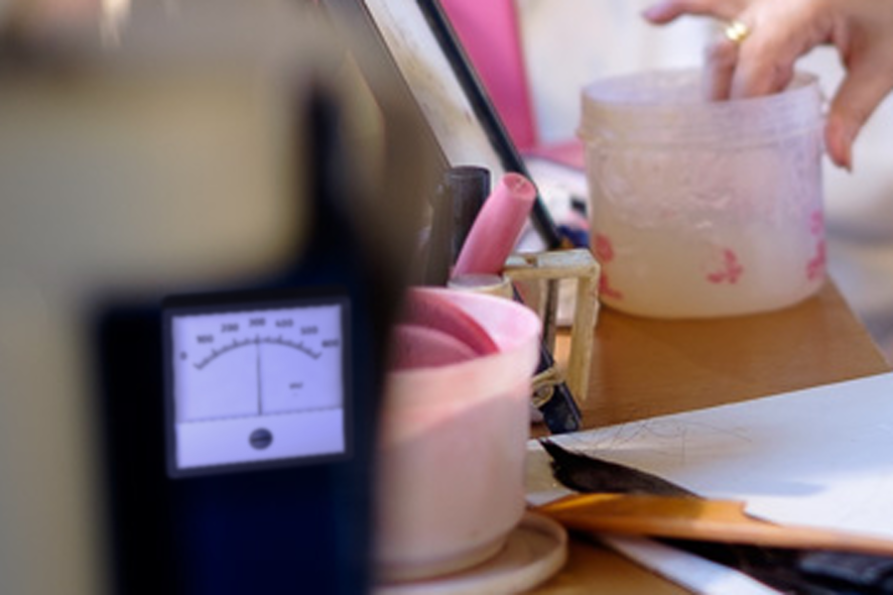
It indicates 300; V
